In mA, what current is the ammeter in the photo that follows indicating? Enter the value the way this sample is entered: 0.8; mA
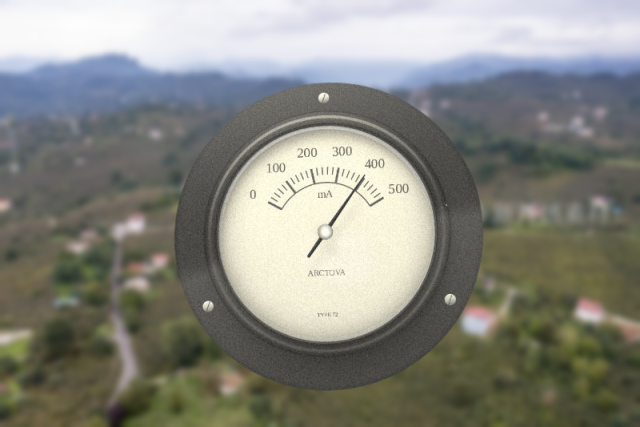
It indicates 400; mA
